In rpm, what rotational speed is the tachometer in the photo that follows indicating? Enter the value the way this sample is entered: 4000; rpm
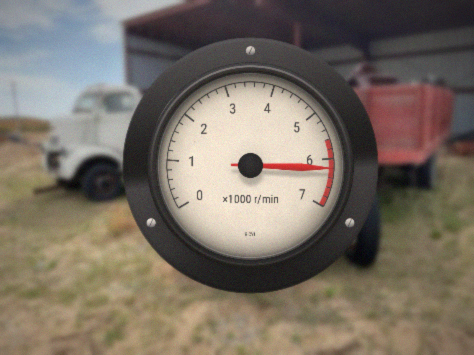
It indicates 6200; rpm
